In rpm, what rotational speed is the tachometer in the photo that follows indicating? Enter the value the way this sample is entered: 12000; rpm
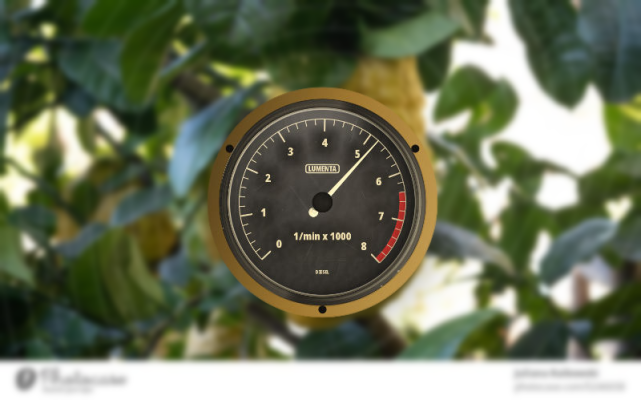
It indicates 5200; rpm
